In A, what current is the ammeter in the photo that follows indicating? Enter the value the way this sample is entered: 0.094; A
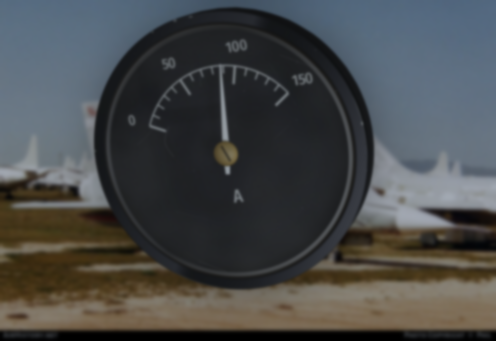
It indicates 90; A
